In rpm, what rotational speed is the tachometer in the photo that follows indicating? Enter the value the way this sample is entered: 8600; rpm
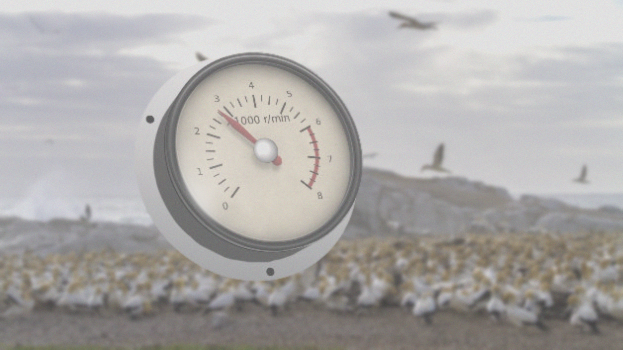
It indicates 2750; rpm
